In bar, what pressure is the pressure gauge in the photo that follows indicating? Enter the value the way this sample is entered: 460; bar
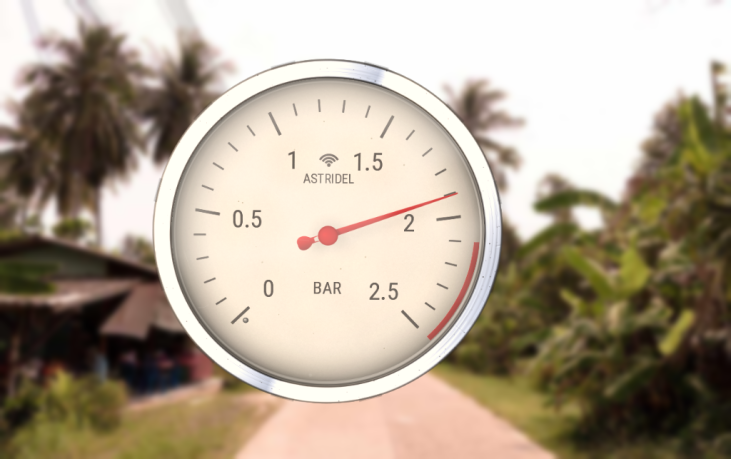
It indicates 1.9; bar
